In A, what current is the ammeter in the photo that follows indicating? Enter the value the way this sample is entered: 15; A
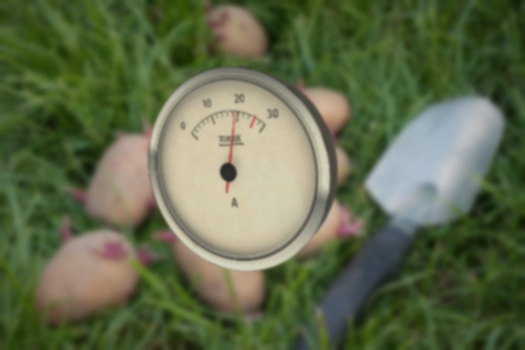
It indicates 20; A
